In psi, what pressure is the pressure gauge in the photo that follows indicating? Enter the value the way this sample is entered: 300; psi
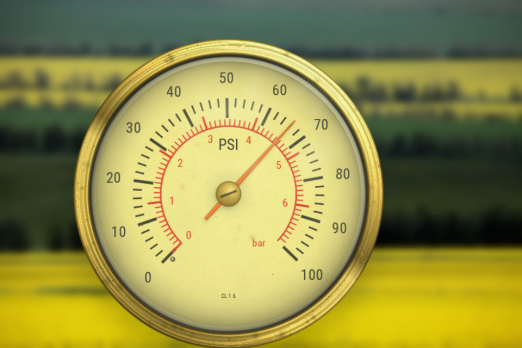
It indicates 66; psi
